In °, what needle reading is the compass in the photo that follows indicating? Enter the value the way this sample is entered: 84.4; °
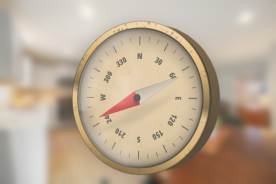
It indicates 245; °
